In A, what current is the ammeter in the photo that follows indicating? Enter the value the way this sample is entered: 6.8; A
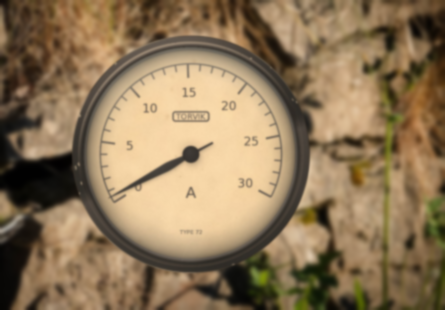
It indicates 0.5; A
